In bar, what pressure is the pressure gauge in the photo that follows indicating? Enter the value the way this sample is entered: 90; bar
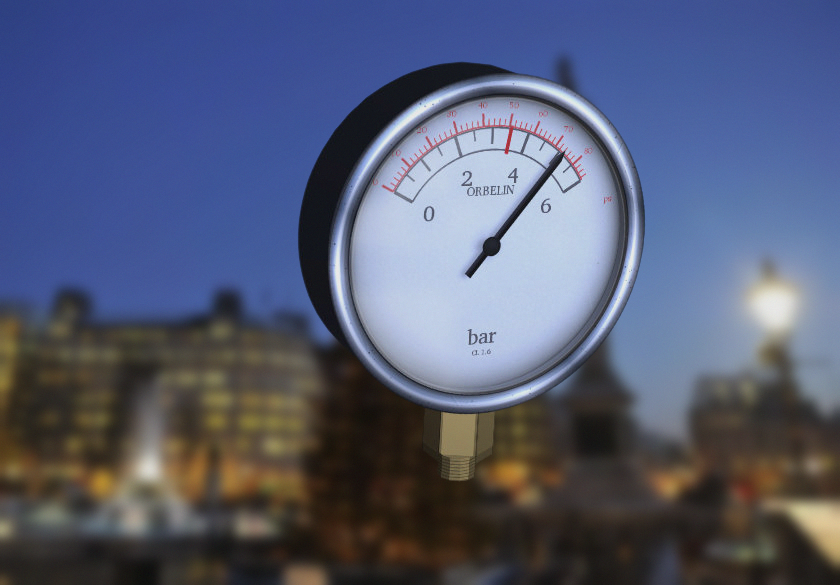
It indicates 5; bar
